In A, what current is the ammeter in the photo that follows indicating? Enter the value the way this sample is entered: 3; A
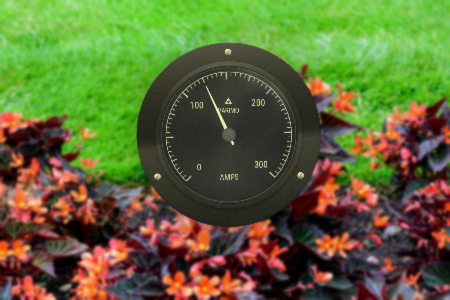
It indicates 125; A
